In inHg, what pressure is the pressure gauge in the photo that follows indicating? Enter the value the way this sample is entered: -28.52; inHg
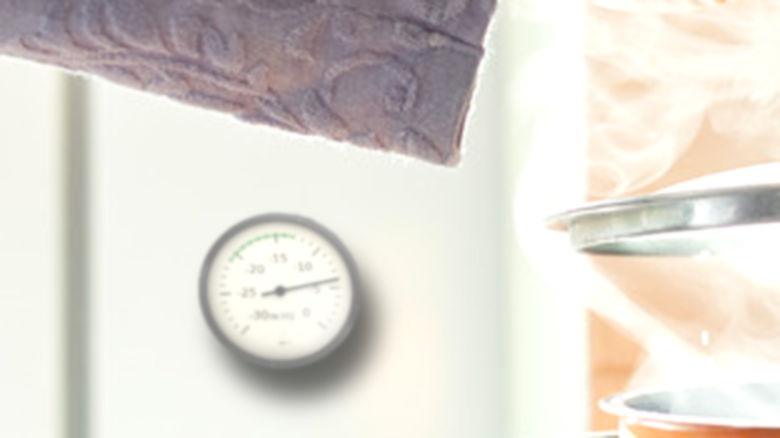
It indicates -6; inHg
